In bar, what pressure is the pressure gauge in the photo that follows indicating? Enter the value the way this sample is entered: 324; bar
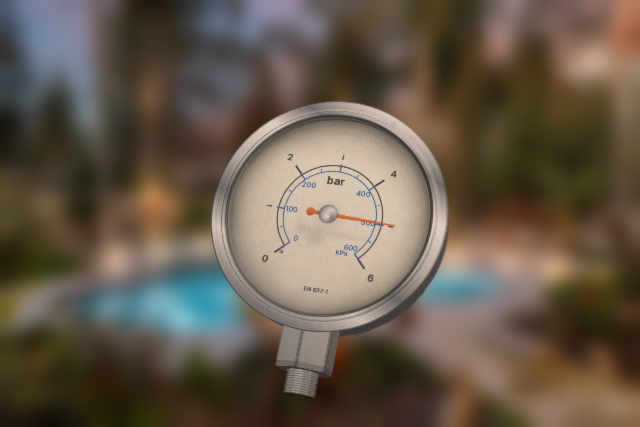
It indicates 5; bar
